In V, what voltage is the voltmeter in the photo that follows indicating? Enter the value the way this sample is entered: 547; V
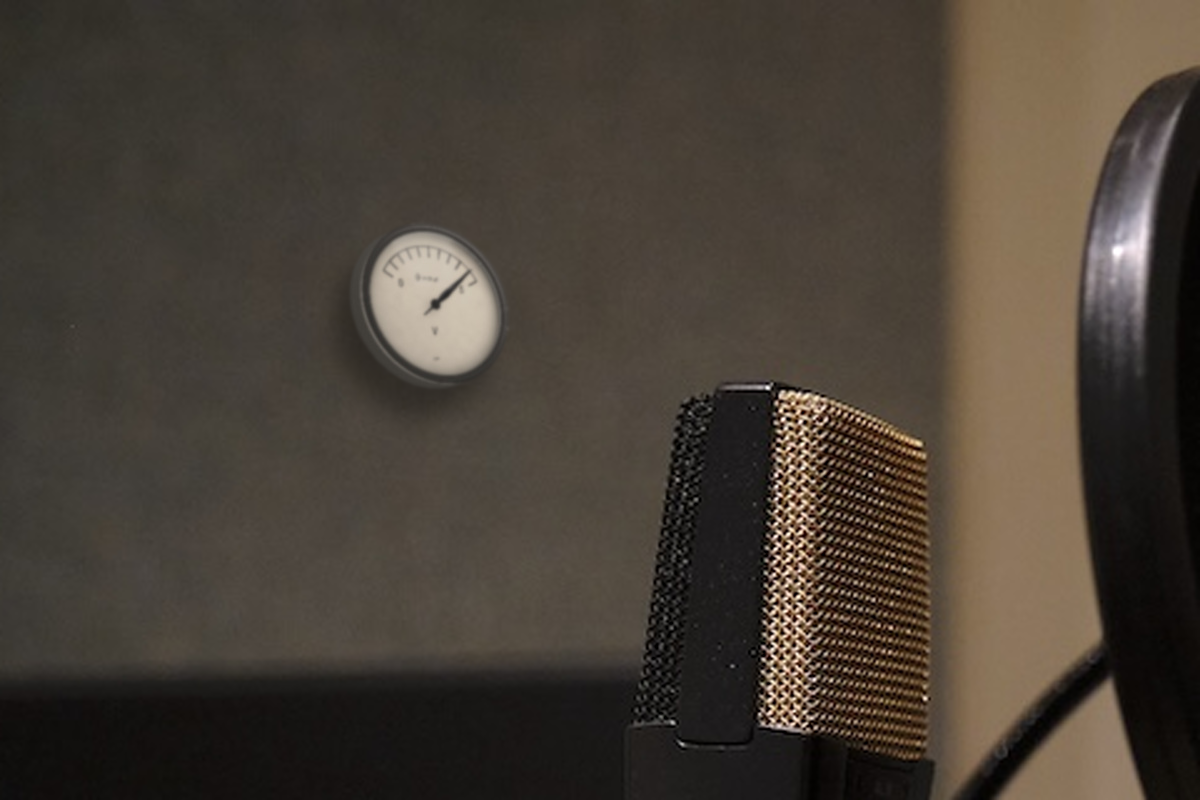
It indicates 4.5; V
